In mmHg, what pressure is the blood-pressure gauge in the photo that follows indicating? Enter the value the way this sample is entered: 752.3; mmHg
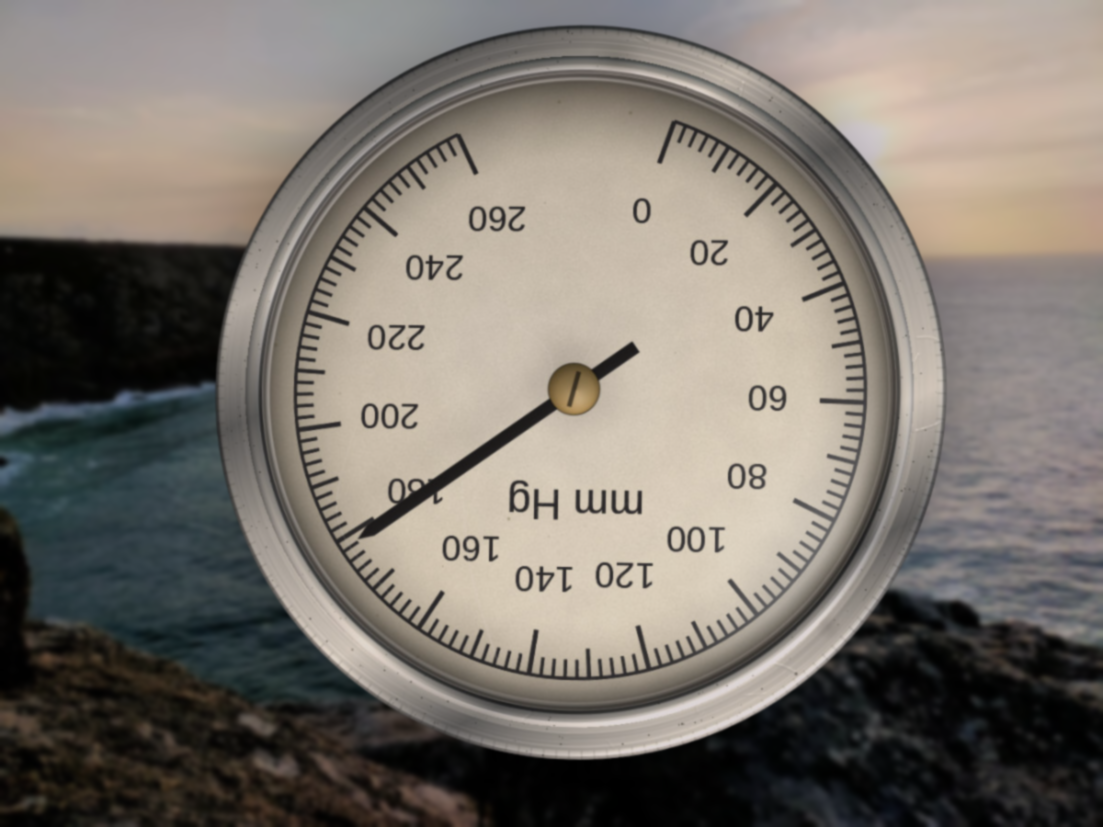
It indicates 178; mmHg
